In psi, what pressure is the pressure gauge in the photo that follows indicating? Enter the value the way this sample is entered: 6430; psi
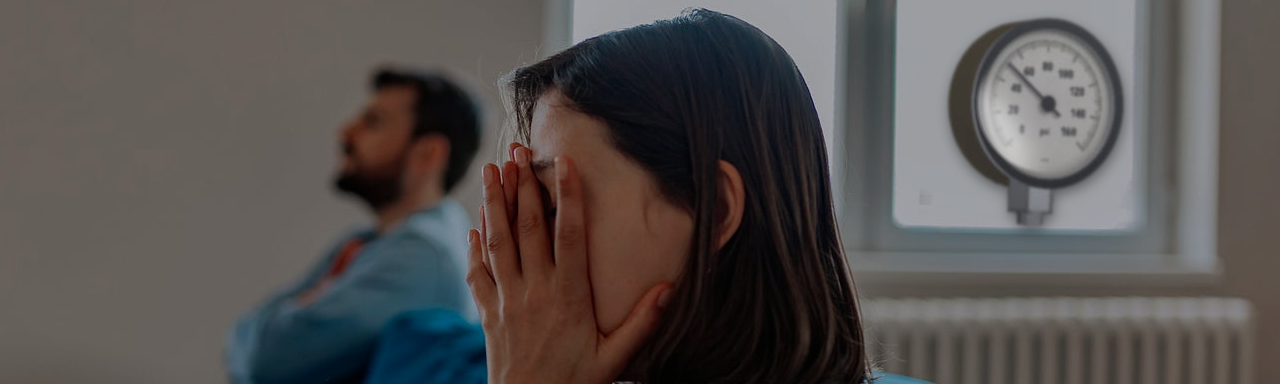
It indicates 50; psi
